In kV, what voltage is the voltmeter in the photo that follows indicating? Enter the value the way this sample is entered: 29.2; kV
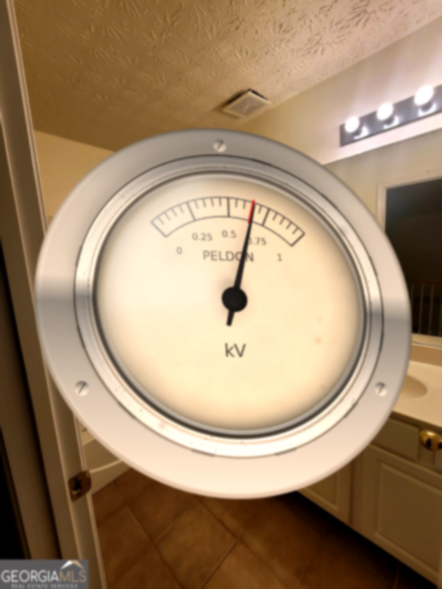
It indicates 0.65; kV
